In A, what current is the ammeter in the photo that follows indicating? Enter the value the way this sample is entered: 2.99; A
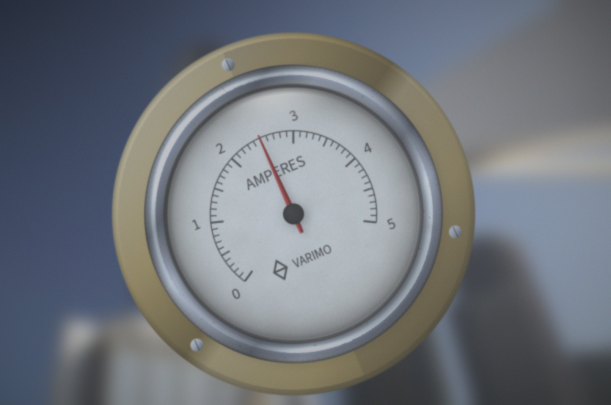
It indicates 2.5; A
